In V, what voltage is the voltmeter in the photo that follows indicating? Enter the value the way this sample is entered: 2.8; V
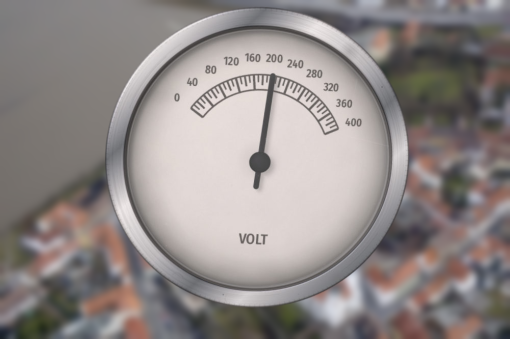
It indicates 200; V
